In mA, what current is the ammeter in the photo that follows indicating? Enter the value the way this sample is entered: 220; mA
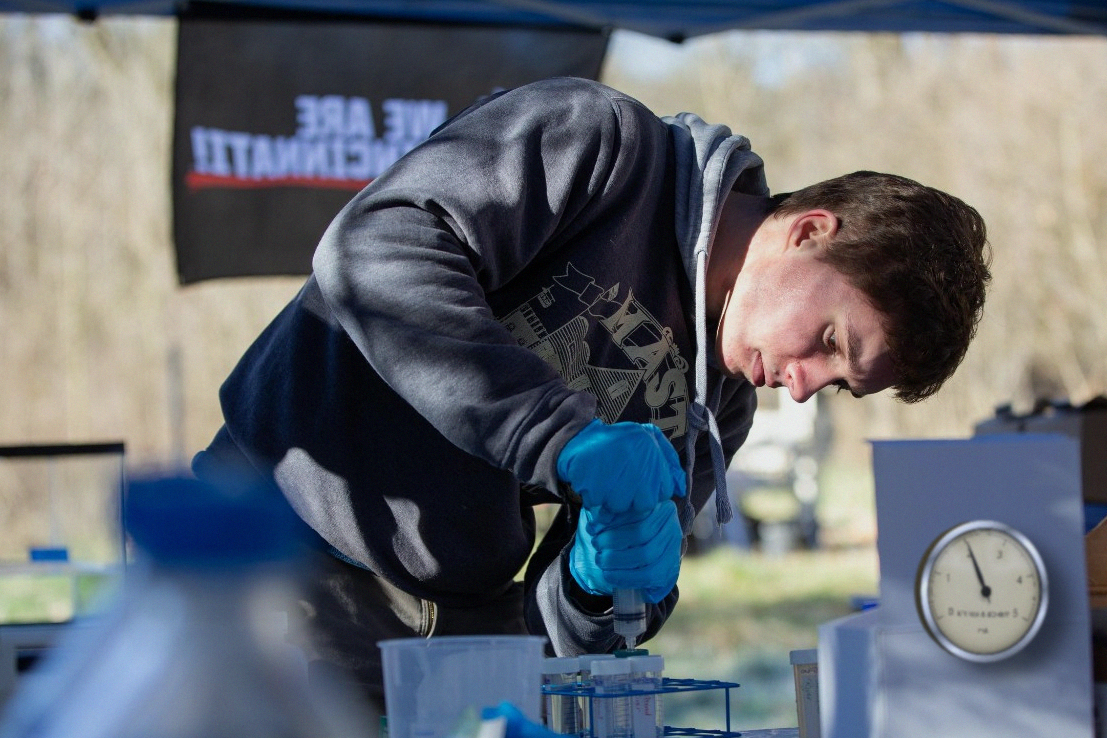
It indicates 2; mA
